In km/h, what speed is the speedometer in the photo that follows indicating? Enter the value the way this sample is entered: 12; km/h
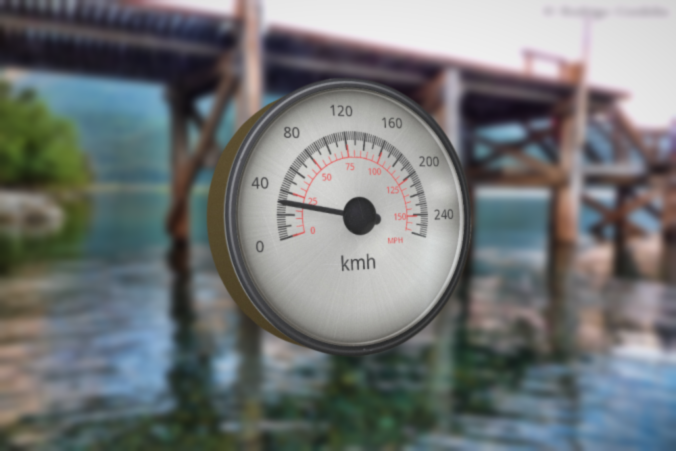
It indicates 30; km/h
